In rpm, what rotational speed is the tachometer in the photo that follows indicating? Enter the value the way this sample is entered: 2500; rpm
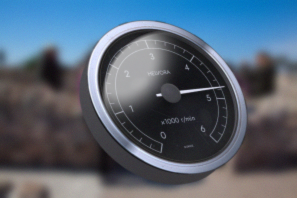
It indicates 4800; rpm
